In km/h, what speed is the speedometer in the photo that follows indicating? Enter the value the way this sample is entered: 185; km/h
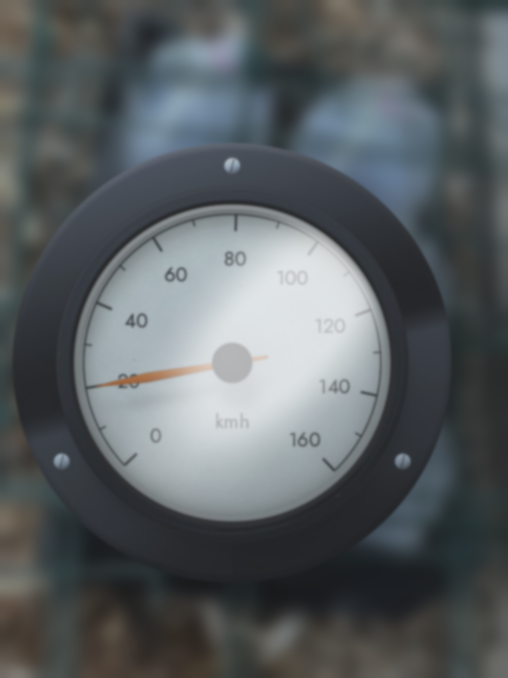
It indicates 20; km/h
